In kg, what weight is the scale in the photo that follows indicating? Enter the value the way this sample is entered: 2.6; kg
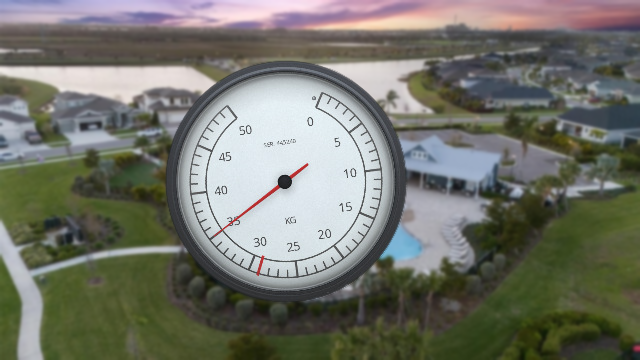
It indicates 35; kg
